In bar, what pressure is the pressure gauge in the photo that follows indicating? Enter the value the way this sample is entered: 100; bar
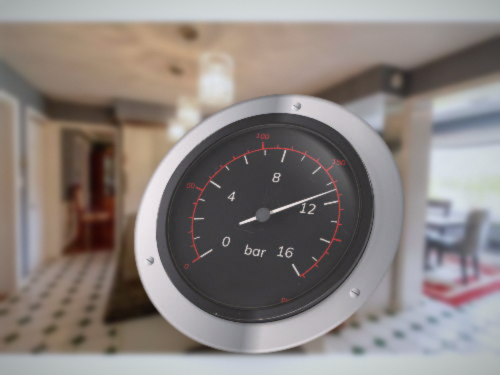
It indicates 11.5; bar
